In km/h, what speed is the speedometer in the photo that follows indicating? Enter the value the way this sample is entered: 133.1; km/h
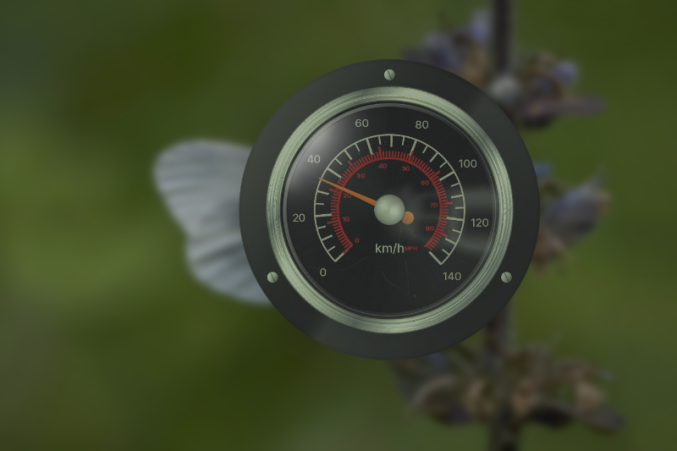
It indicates 35; km/h
